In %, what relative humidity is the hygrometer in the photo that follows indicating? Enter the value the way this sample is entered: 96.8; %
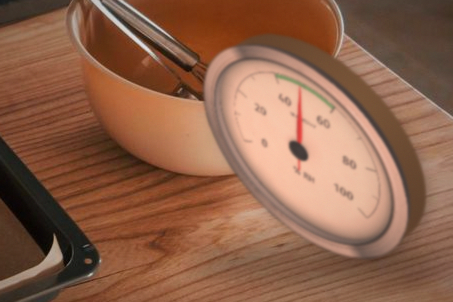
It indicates 50; %
